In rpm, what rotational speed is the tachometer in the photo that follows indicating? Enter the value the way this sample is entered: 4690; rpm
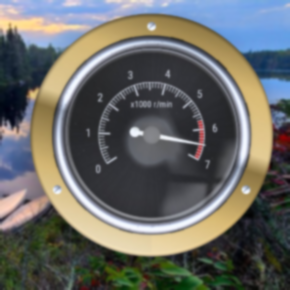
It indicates 6500; rpm
